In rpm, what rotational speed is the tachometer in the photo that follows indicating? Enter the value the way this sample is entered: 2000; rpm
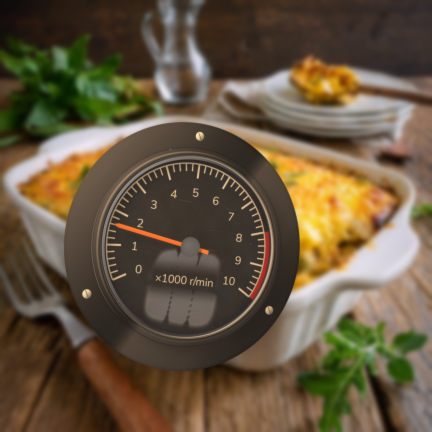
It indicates 1600; rpm
